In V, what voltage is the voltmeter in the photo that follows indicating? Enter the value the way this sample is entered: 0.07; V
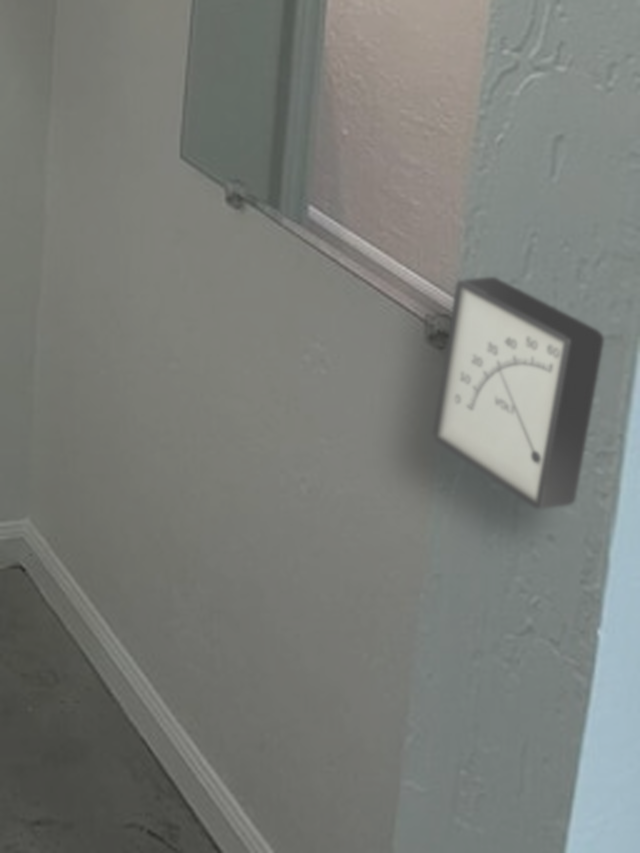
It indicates 30; V
